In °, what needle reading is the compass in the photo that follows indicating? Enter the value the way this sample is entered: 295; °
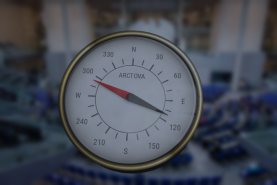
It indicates 292.5; °
